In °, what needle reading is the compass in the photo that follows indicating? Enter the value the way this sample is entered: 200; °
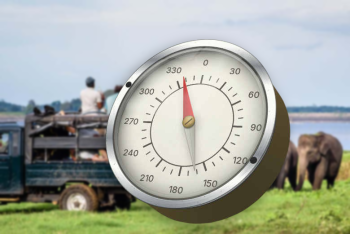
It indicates 340; °
